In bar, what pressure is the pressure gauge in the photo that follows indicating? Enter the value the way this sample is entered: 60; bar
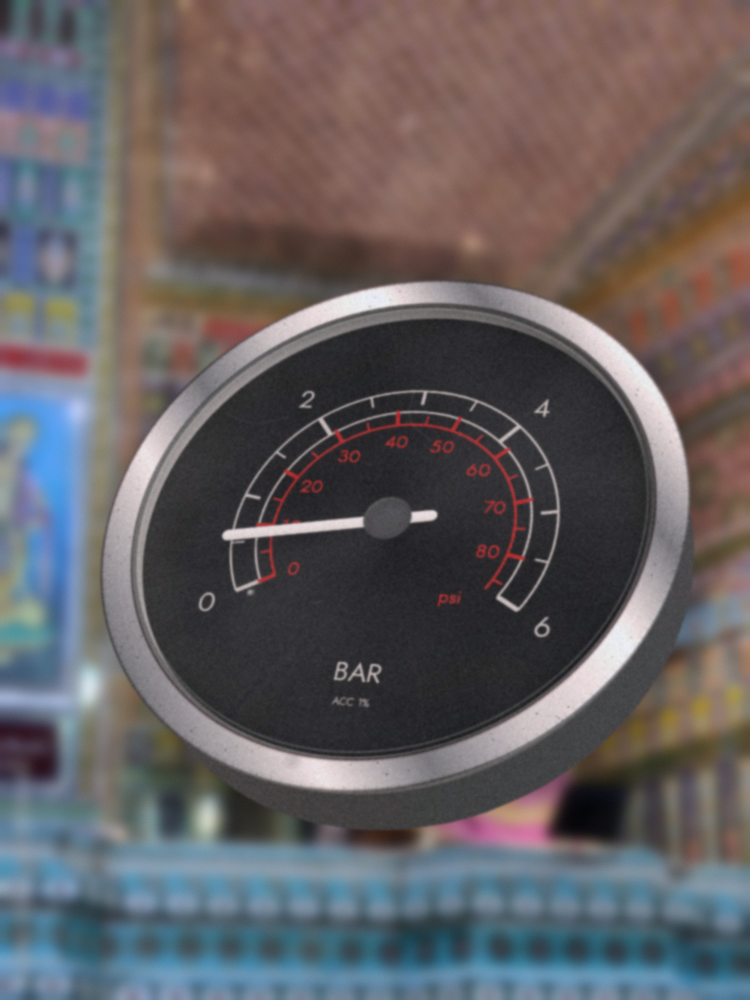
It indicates 0.5; bar
